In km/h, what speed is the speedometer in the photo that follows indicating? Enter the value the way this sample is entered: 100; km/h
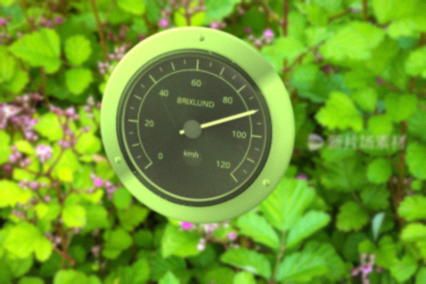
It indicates 90; km/h
